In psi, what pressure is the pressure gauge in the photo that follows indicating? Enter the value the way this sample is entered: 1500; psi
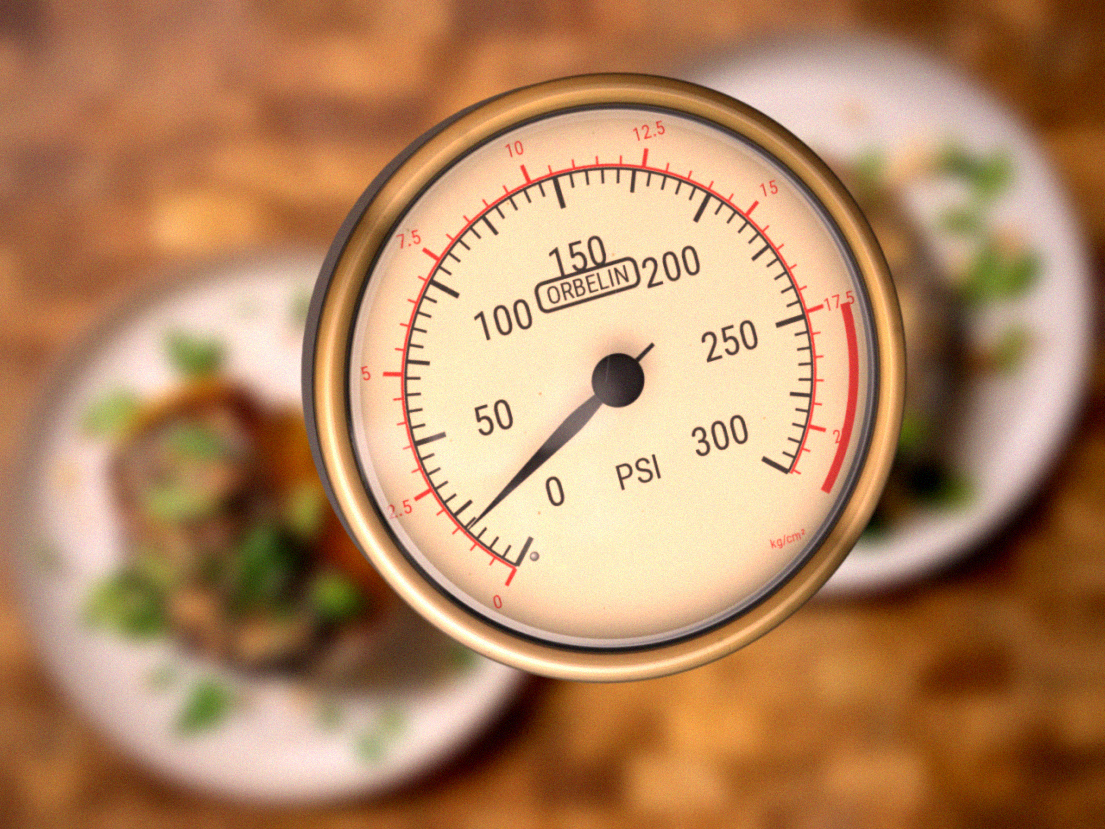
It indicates 20; psi
